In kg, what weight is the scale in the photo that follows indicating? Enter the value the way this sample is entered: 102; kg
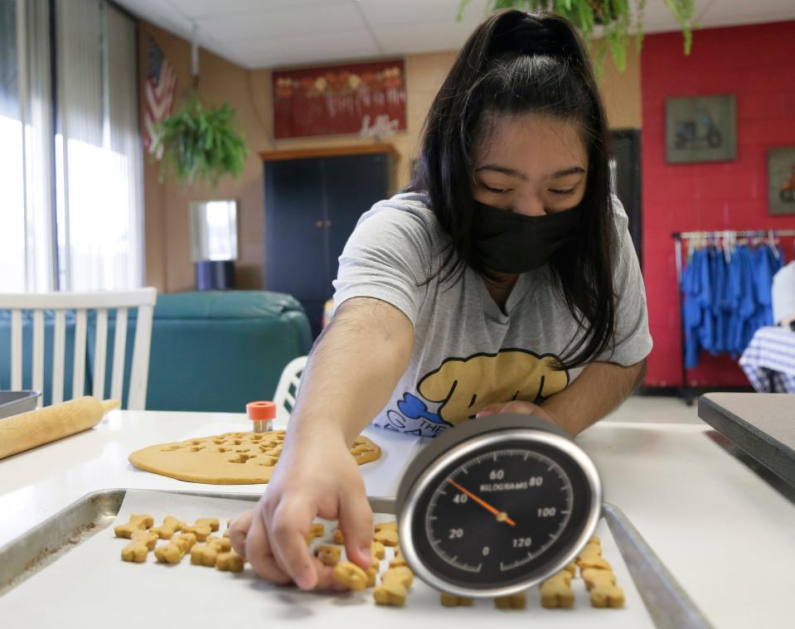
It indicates 45; kg
